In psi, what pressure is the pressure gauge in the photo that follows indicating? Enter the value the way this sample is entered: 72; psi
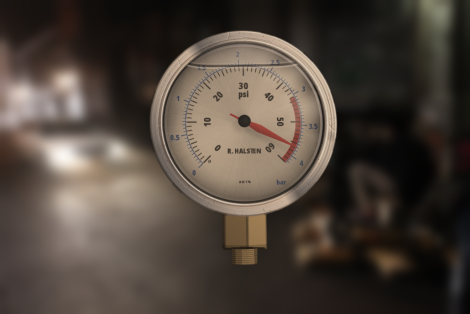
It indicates 56; psi
